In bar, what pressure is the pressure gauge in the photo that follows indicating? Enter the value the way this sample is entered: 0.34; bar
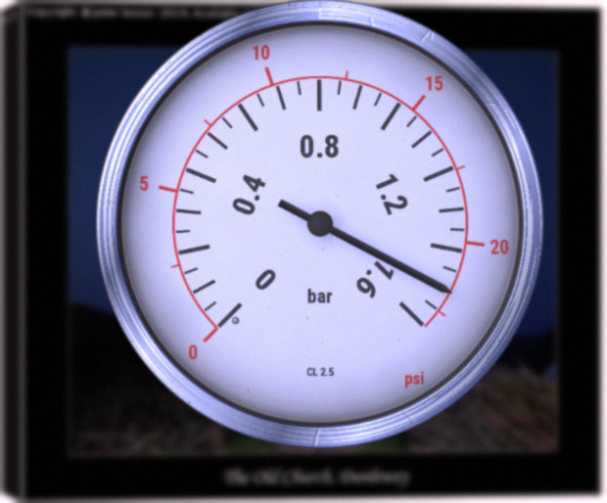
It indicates 1.5; bar
